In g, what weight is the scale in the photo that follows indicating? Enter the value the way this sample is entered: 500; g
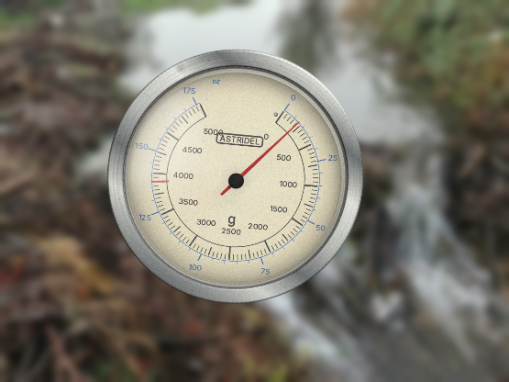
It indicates 200; g
